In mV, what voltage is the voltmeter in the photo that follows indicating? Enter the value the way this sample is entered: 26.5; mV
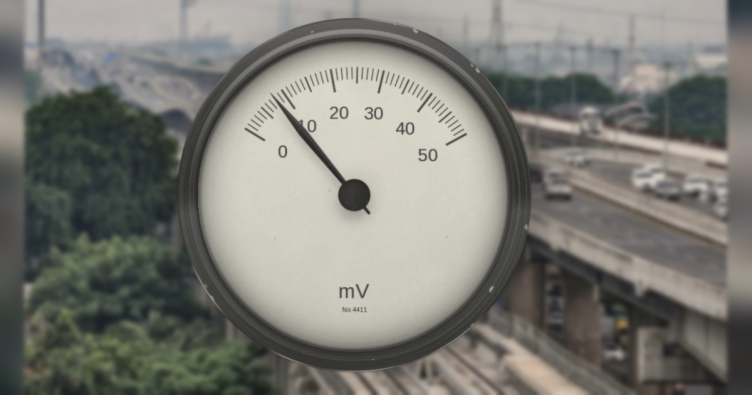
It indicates 8; mV
